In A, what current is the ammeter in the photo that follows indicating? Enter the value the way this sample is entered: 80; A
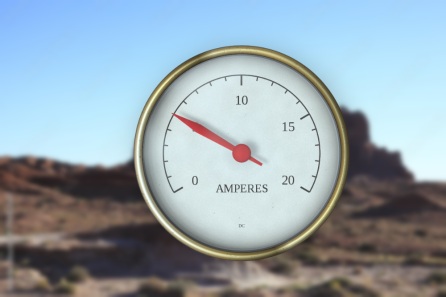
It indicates 5; A
